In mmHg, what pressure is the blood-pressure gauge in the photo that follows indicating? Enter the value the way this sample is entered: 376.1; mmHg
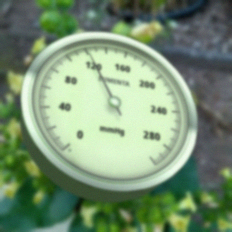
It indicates 120; mmHg
